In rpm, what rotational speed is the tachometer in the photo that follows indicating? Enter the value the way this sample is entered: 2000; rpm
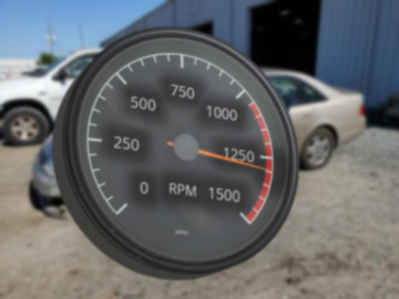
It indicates 1300; rpm
